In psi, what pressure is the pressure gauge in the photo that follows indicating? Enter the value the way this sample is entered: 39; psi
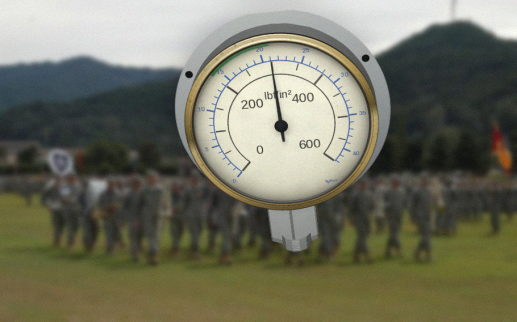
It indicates 300; psi
